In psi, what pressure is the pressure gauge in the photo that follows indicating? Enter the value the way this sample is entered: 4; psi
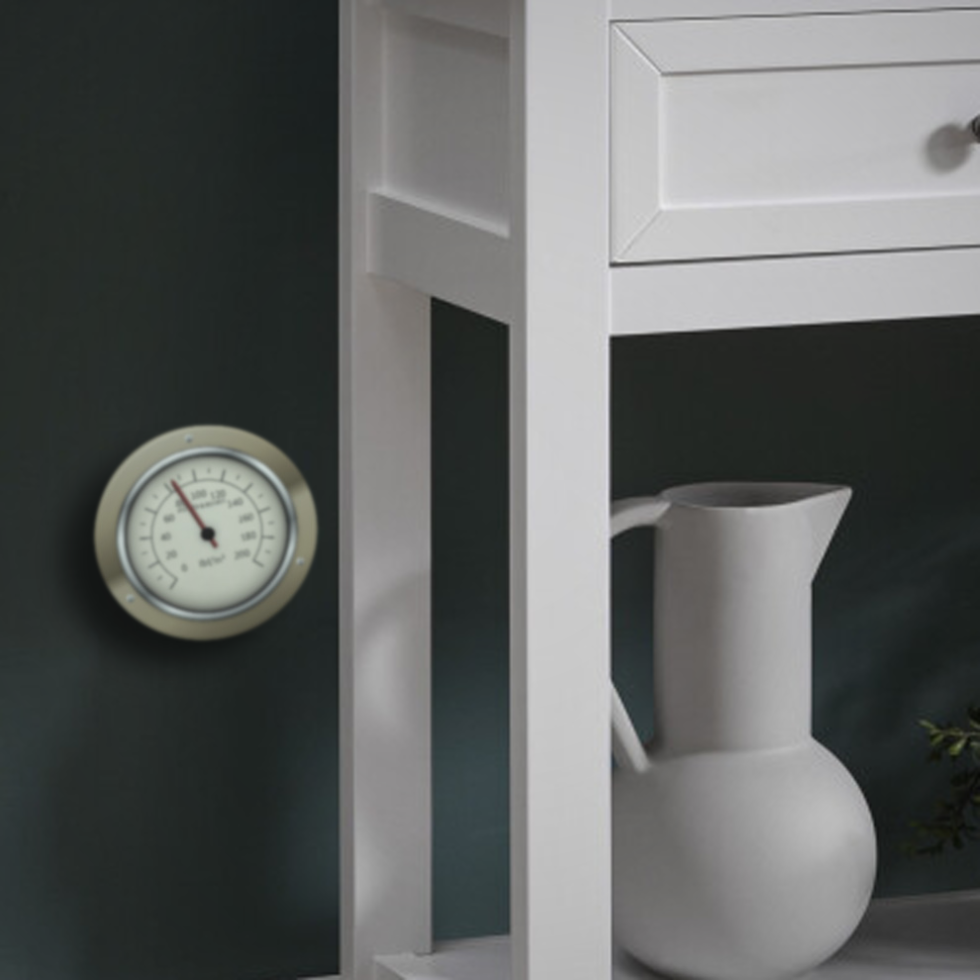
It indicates 85; psi
